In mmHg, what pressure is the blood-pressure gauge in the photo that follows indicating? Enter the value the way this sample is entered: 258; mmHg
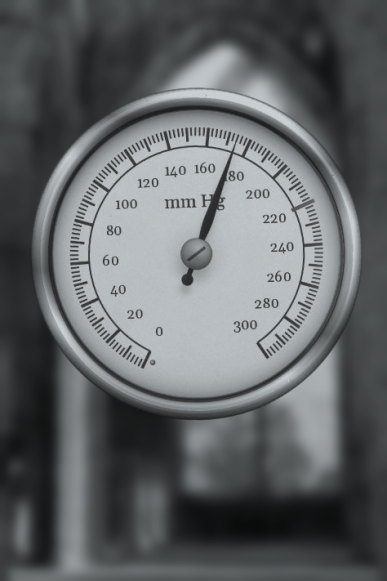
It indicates 174; mmHg
